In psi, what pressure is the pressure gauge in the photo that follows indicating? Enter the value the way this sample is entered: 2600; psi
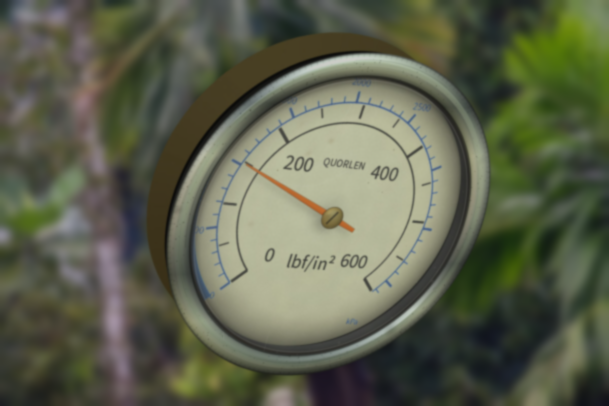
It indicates 150; psi
